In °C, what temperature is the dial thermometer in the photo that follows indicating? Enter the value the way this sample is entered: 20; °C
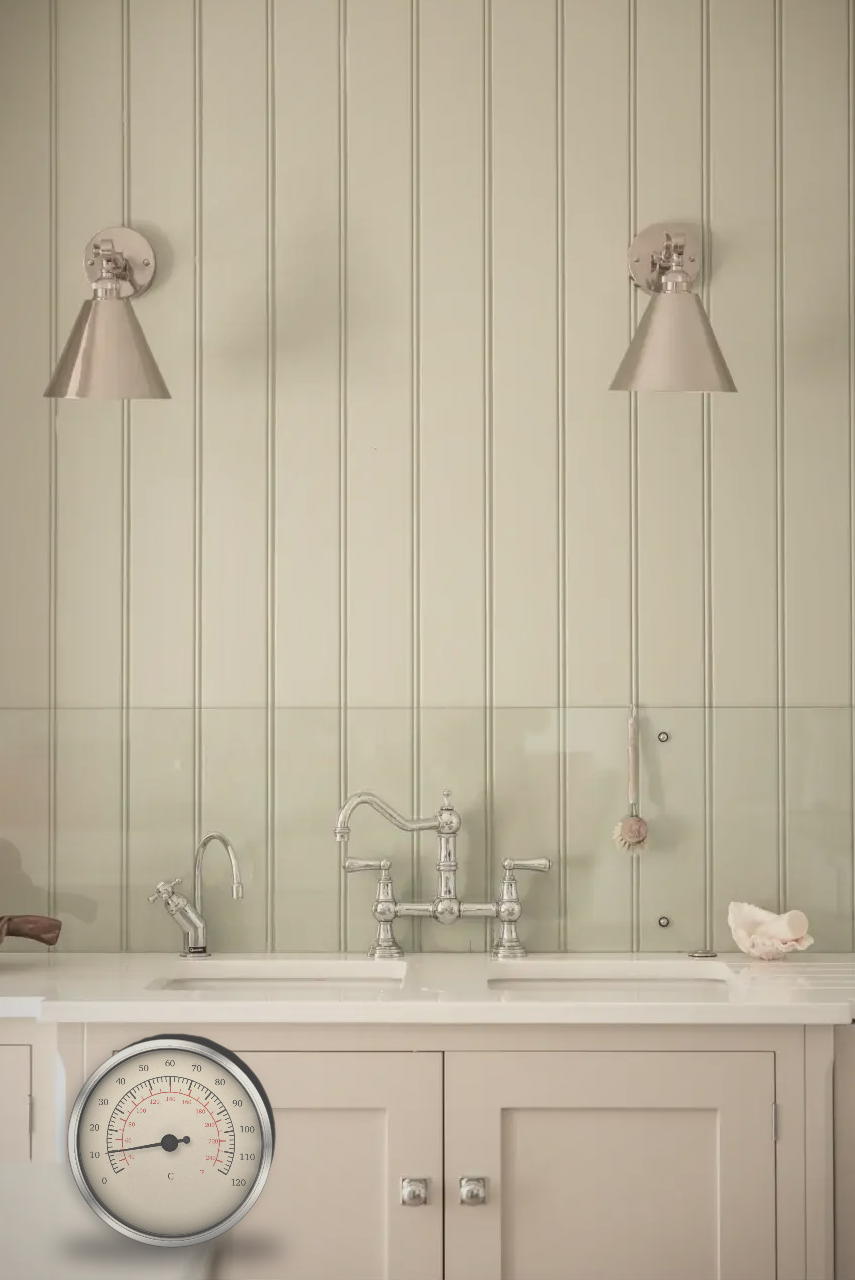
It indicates 10; °C
